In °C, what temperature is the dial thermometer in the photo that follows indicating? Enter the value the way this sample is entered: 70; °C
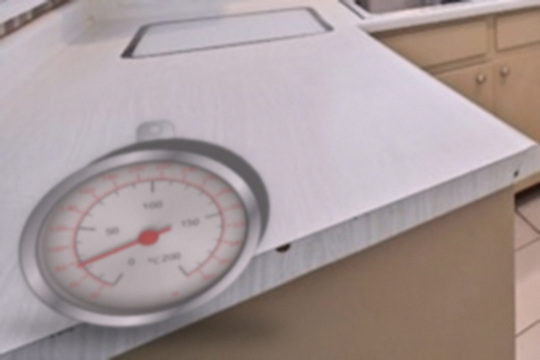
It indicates 25; °C
